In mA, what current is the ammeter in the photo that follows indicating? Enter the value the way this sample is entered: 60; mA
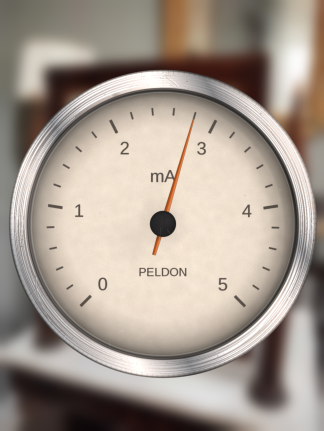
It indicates 2.8; mA
